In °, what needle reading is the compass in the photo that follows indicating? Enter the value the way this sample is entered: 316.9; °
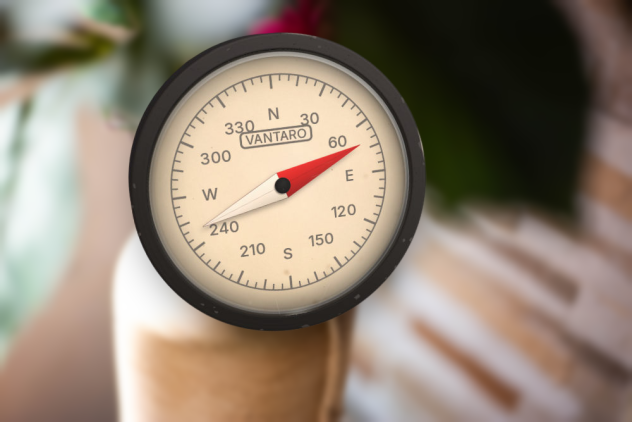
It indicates 70; °
